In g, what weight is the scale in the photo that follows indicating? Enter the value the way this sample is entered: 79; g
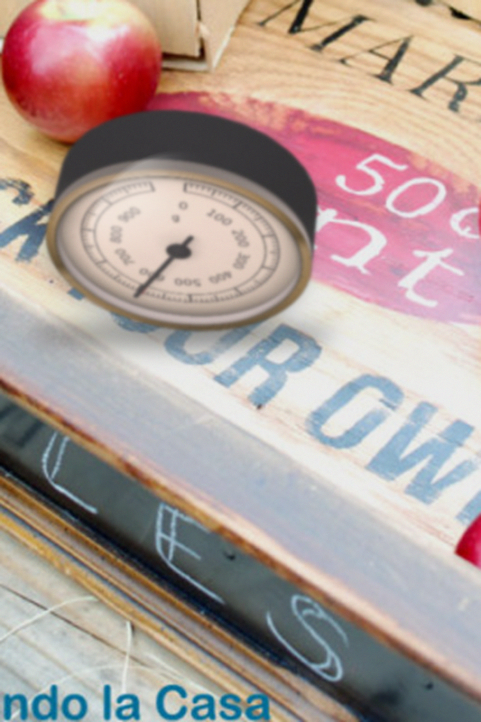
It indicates 600; g
